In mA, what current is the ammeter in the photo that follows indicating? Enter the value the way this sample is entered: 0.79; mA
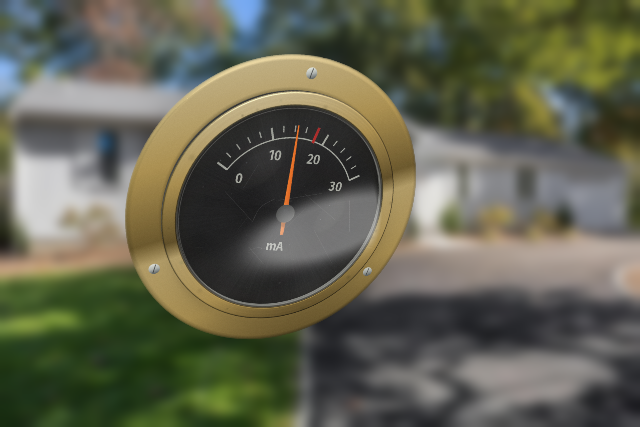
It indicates 14; mA
